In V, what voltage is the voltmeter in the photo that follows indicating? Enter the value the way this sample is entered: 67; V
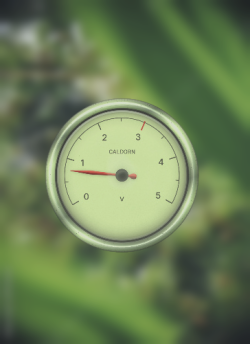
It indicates 0.75; V
